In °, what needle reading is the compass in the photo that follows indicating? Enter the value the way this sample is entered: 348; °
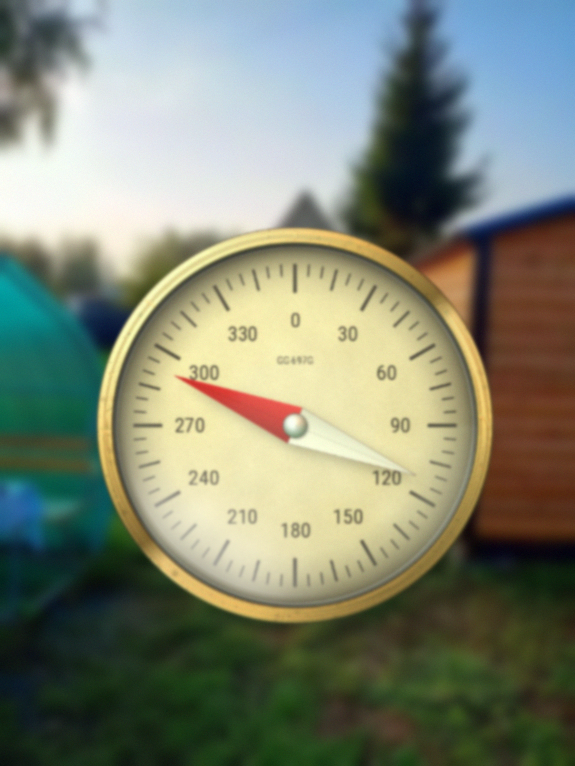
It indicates 292.5; °
